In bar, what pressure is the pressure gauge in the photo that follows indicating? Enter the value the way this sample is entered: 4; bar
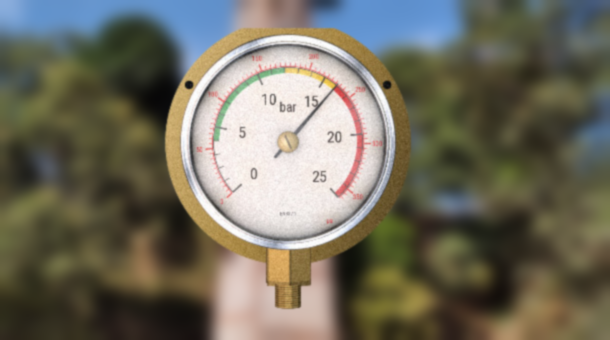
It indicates 16; bar
